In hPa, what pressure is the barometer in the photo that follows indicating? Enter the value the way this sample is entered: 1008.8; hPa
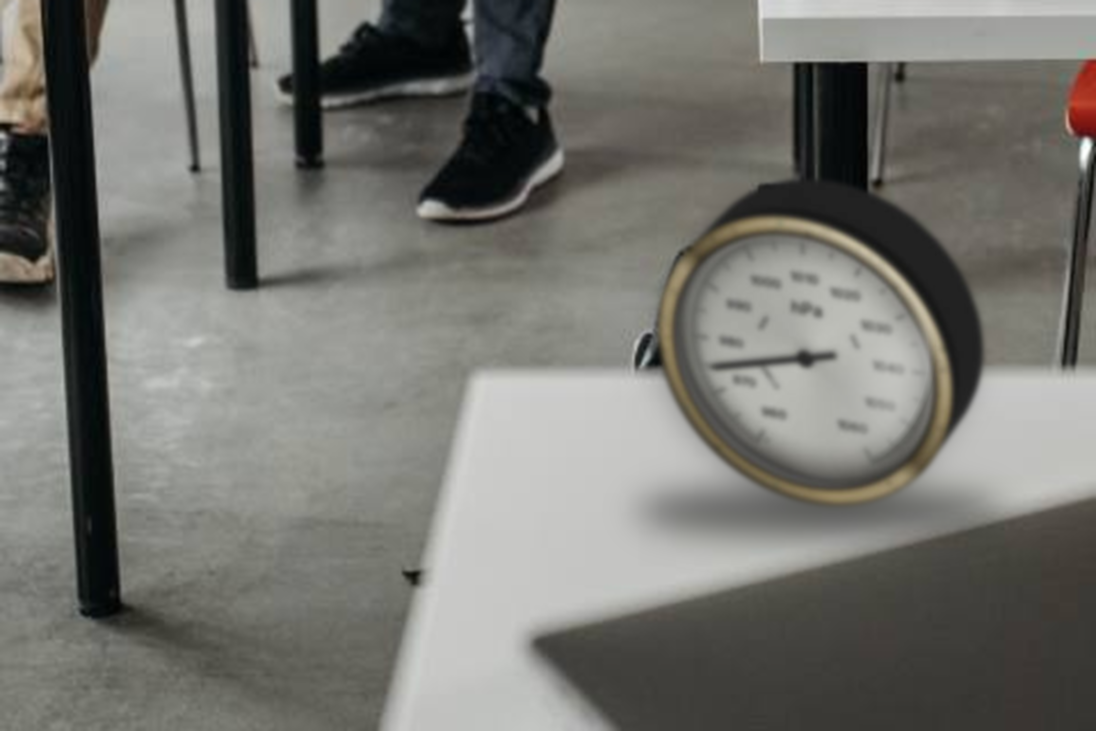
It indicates 975; hPa
